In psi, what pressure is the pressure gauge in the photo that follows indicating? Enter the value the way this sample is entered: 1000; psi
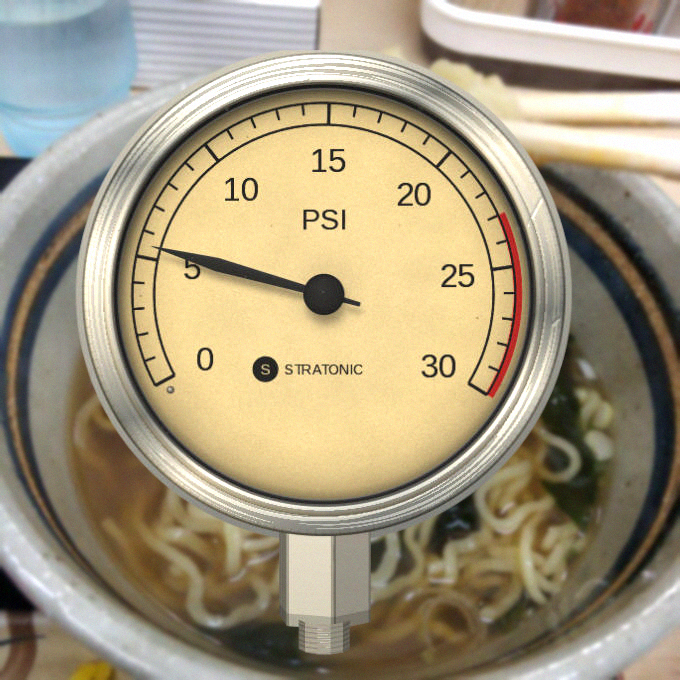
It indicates 5.5; psi
